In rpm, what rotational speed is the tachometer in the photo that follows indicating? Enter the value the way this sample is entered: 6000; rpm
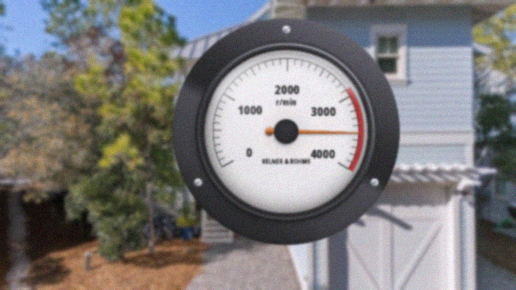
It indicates 3500; rpm
